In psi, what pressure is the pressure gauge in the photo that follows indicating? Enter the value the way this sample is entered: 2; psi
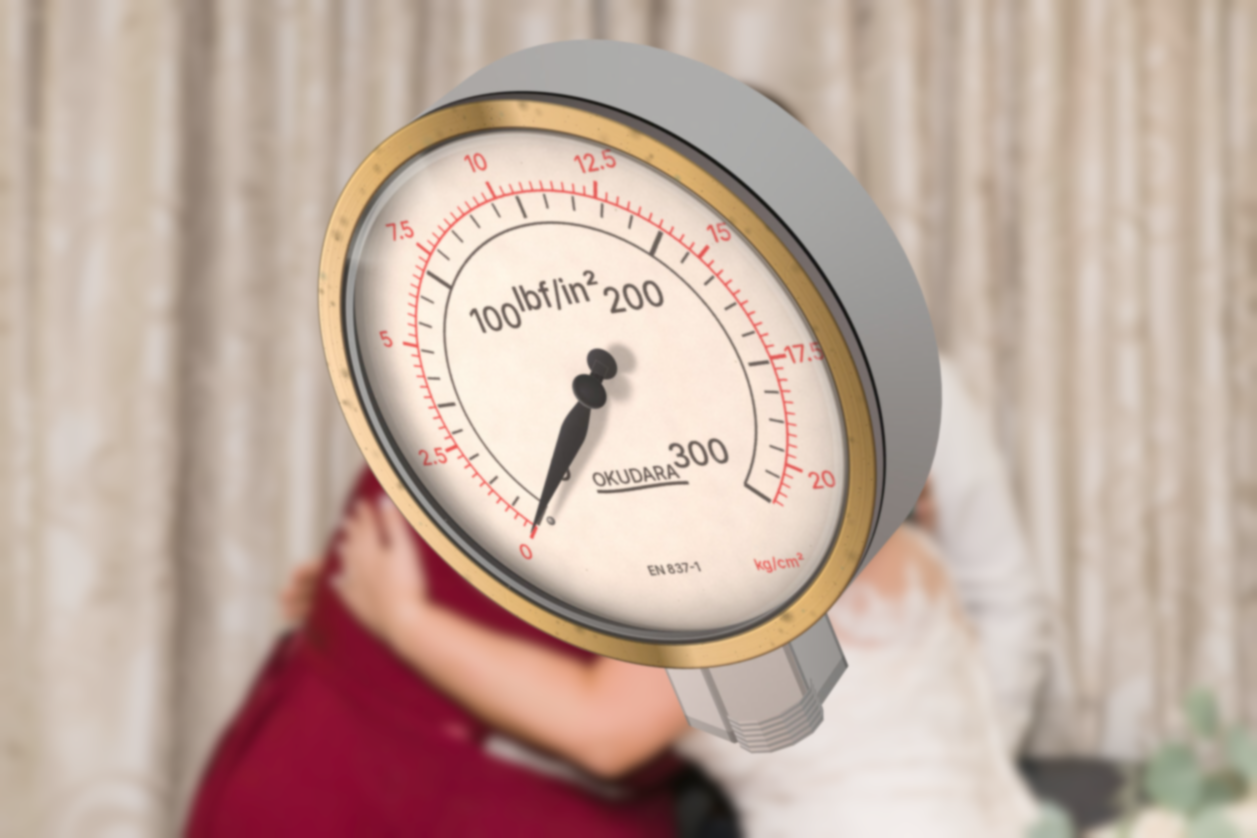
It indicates 0; psi
